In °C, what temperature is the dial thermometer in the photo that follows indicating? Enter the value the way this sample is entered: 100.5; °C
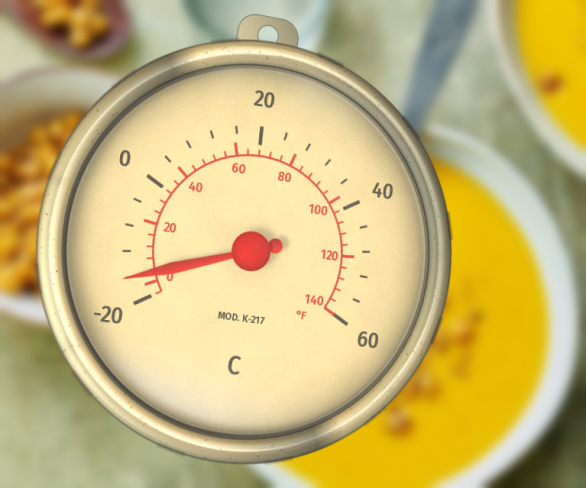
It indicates -16; °C
